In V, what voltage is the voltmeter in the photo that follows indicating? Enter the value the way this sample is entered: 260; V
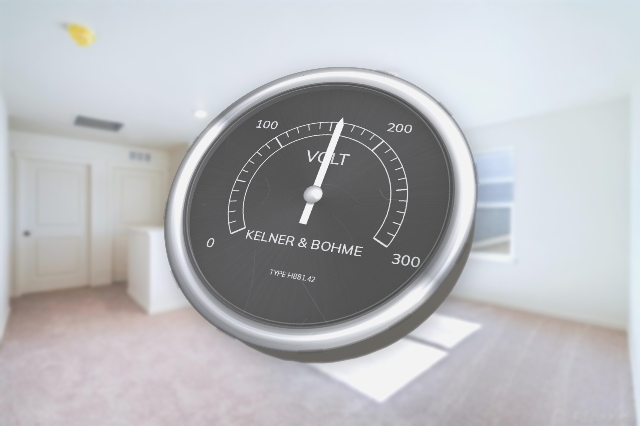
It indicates 160; V
